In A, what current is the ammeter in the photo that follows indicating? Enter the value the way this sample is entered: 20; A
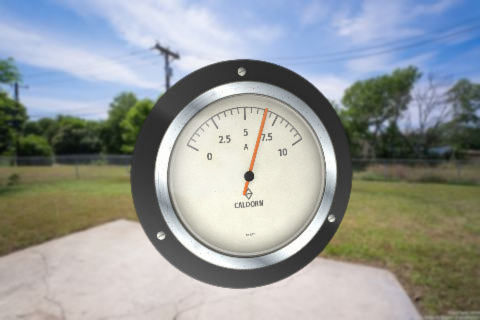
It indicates 6.5; A
